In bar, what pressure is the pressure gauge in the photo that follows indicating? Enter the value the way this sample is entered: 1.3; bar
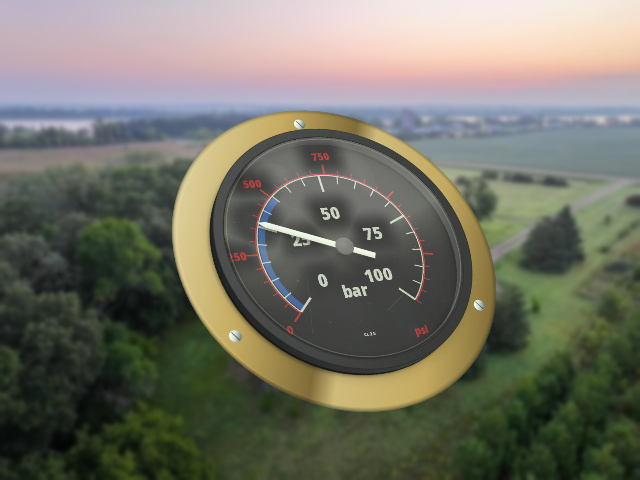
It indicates 25; bar
